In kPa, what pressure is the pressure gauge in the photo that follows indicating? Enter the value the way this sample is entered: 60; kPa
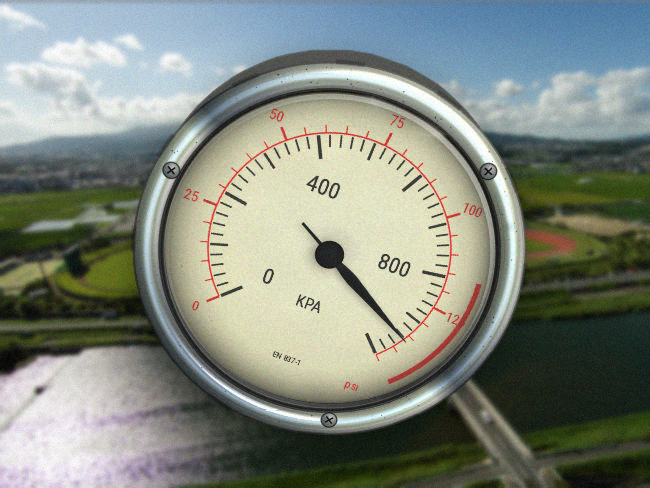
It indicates 940; kPa
